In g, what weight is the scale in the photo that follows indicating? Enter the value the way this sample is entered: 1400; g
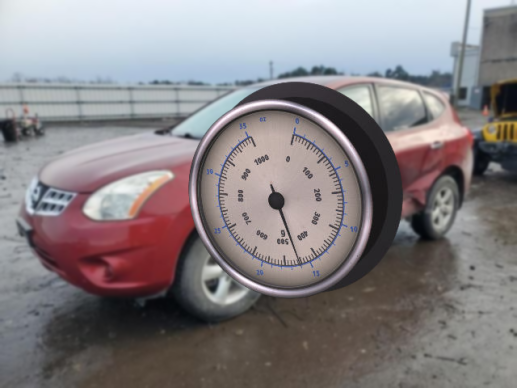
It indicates 450; g
